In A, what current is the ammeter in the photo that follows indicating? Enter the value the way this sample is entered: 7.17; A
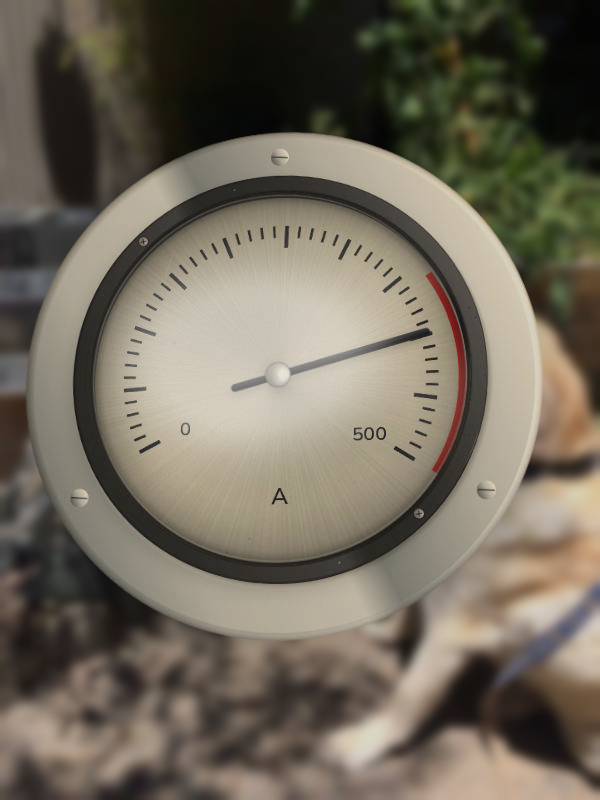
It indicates 400; A
